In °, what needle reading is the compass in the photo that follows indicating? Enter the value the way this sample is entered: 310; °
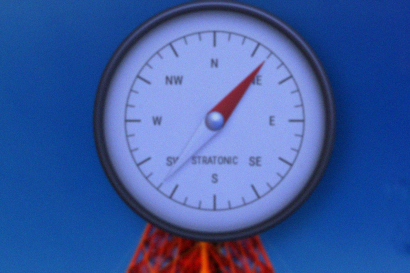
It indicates 40; °
